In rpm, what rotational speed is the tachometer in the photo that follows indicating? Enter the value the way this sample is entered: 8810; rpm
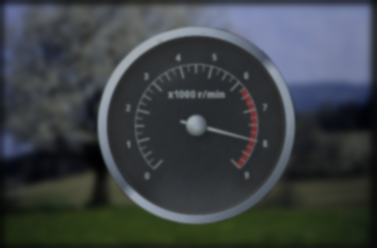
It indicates 8000; rpm
